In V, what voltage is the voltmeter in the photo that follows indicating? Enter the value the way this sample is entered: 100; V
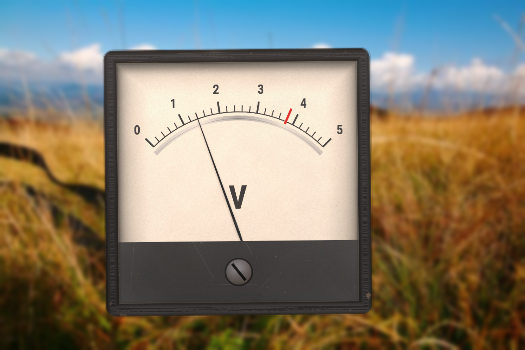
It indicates 1.4; V
